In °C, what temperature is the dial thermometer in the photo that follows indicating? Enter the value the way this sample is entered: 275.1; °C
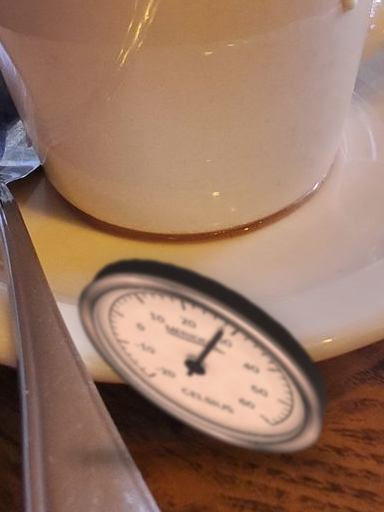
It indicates 28; °C
